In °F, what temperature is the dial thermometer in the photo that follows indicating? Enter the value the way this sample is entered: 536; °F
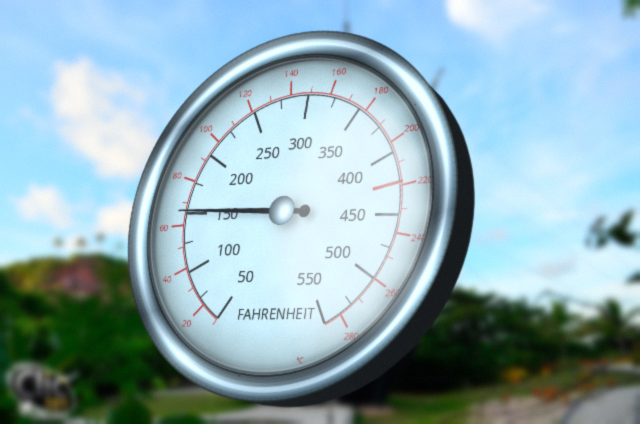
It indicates 150; °F
